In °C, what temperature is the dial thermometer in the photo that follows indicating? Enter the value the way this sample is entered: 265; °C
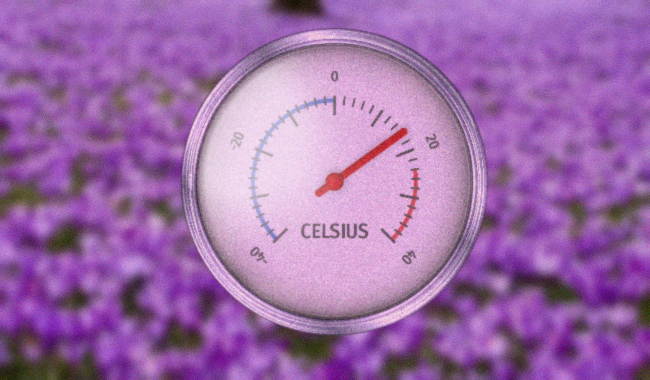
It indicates 16; °C
